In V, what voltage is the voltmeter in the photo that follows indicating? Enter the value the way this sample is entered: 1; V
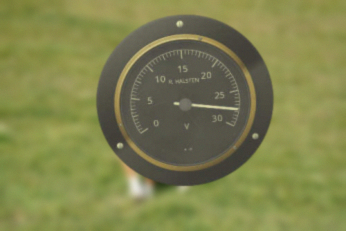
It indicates 27.5; V
